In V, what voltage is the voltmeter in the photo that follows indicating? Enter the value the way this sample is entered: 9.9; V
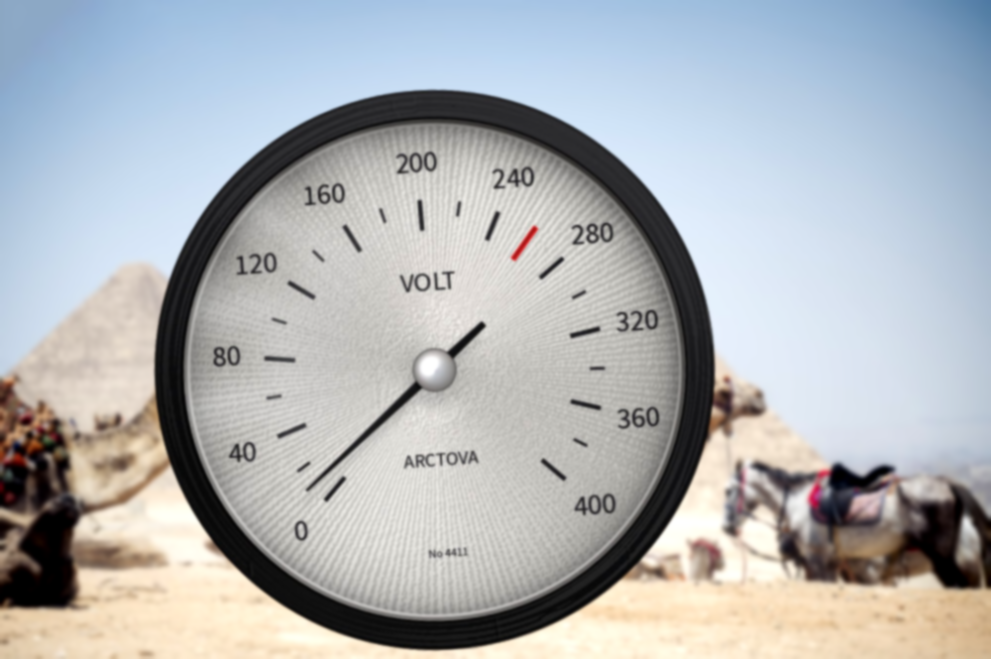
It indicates 10; V
